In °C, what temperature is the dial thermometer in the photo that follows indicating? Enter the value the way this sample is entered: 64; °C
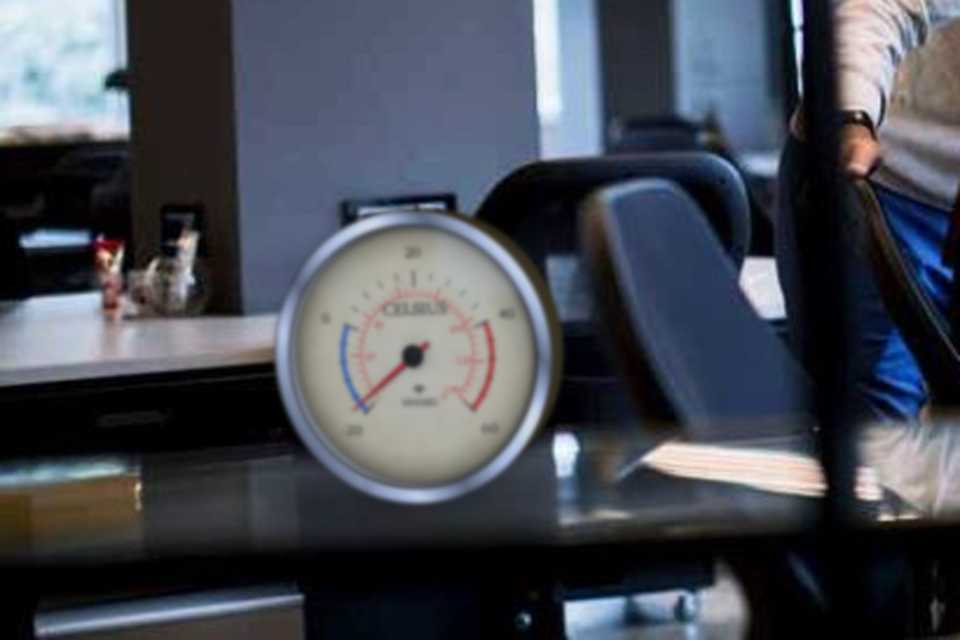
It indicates -18; °C
